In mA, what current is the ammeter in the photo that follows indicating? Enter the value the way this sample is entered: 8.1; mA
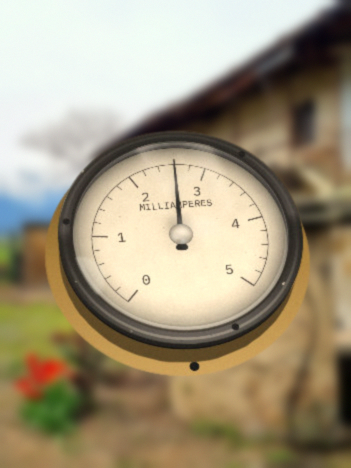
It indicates 2.6; mA
